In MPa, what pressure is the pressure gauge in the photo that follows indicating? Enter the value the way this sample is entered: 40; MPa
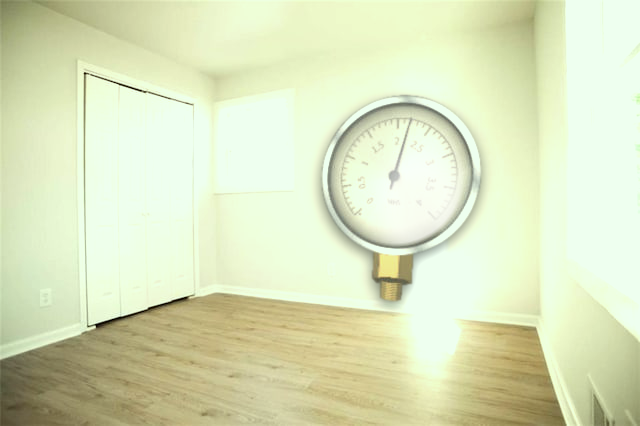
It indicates 2.2; MPa
